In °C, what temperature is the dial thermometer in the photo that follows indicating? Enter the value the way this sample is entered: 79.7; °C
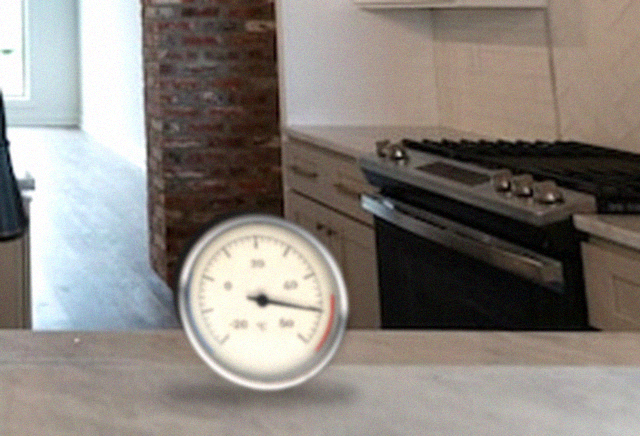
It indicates 50; °C
